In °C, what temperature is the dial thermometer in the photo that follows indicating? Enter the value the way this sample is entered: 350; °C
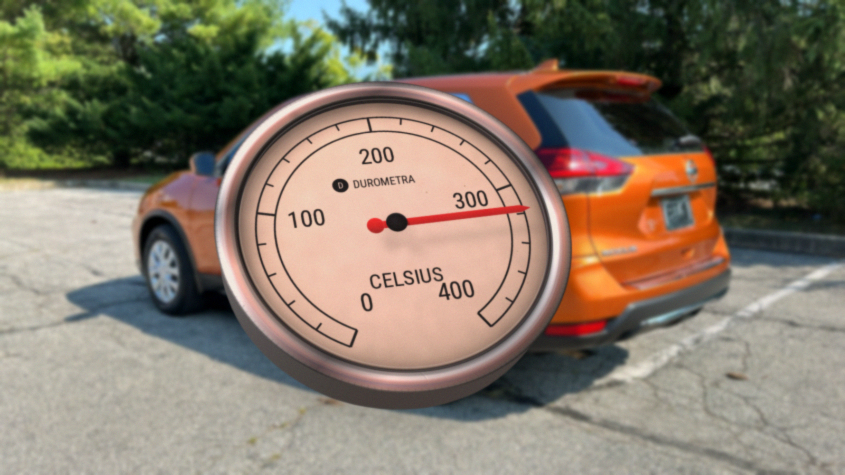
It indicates 320; °C
